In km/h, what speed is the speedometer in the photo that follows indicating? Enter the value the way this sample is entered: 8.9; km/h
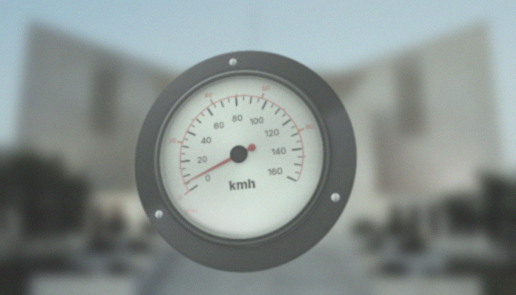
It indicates 5; km/h
